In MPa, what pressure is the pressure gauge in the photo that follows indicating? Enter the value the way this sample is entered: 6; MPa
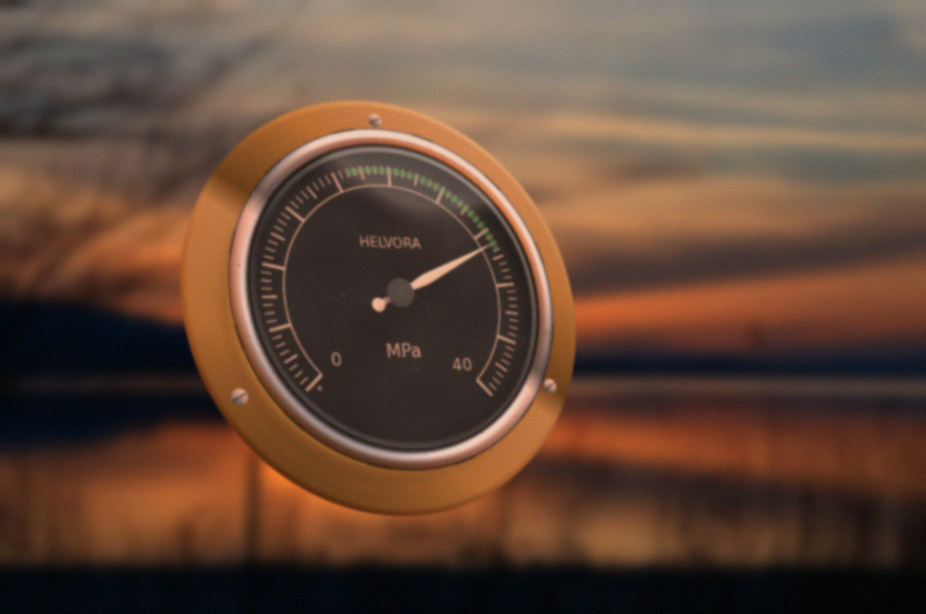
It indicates 29; MPa
